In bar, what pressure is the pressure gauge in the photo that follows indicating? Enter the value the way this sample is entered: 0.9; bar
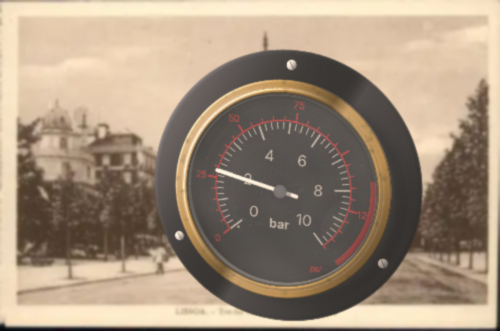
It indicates 2; bar
